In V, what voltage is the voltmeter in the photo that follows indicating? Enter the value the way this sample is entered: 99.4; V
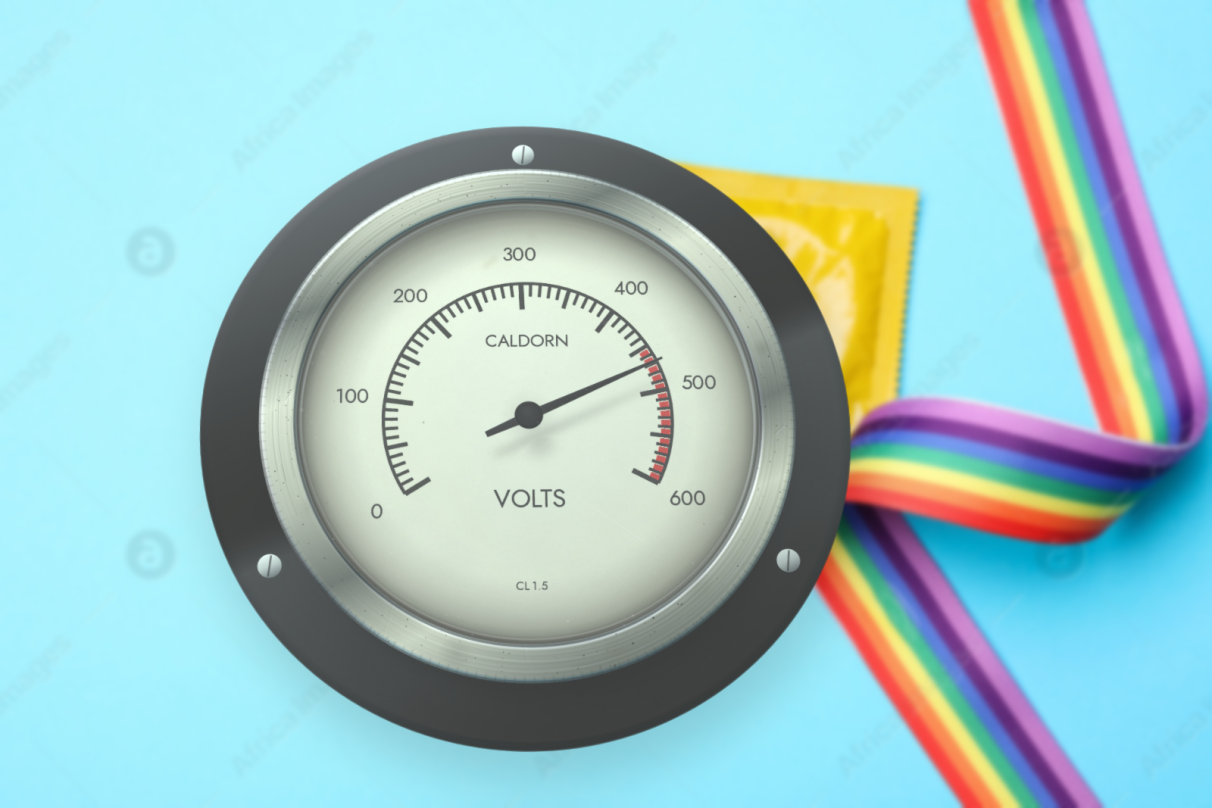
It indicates 470; V
